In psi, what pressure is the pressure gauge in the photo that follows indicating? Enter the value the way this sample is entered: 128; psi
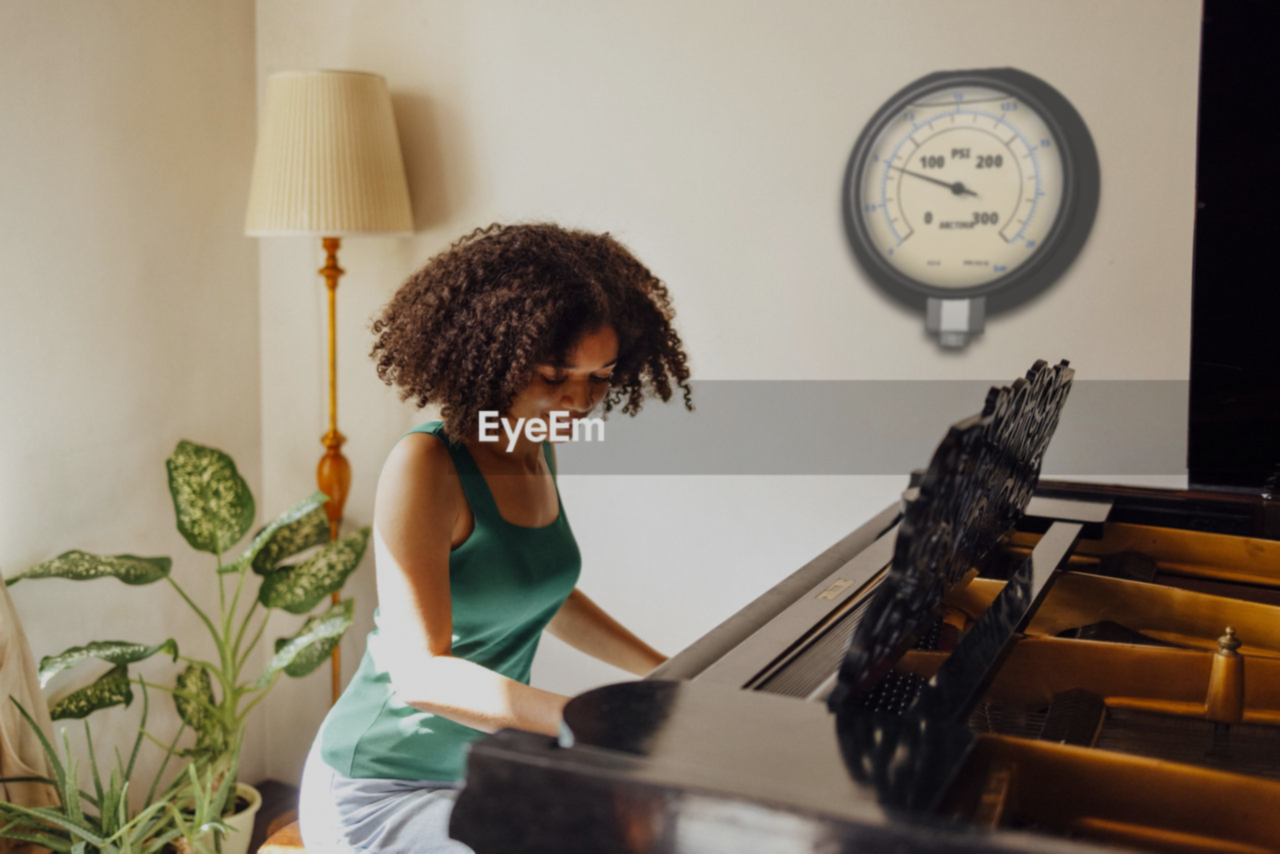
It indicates 70; psi
